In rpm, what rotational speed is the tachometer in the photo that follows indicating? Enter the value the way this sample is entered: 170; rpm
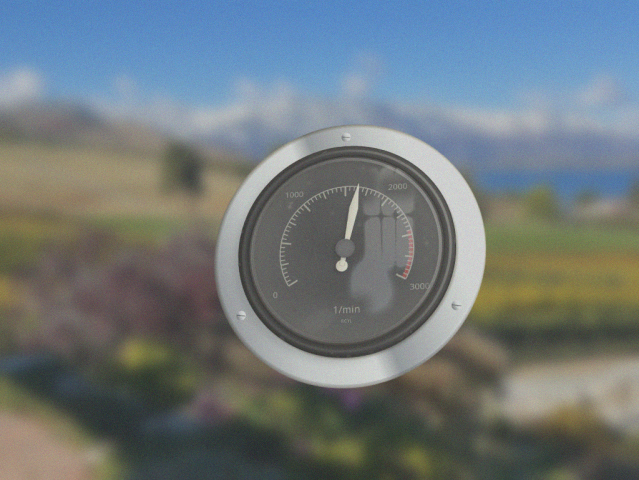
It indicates 1650; rpm
